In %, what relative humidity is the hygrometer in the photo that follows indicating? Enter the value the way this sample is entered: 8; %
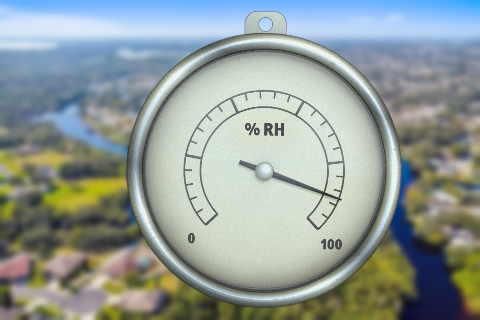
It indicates 90; %
